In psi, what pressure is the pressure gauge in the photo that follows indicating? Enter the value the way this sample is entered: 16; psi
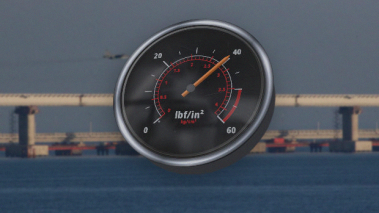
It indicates 40; psi
